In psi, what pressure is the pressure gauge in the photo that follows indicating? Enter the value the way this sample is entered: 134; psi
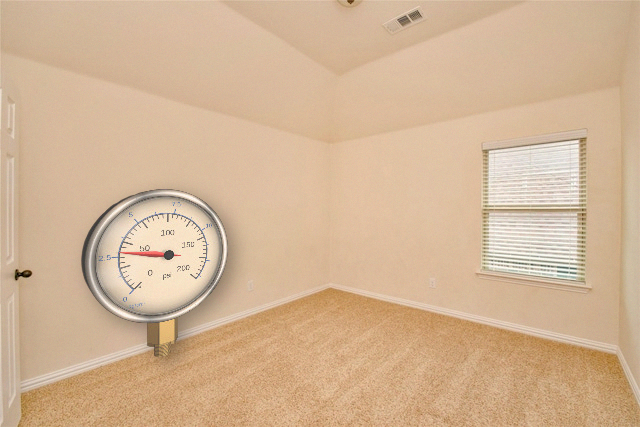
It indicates 40; psi
